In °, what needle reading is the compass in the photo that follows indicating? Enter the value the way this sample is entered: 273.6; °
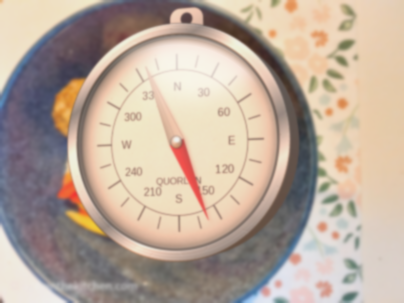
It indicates 157.5; °
